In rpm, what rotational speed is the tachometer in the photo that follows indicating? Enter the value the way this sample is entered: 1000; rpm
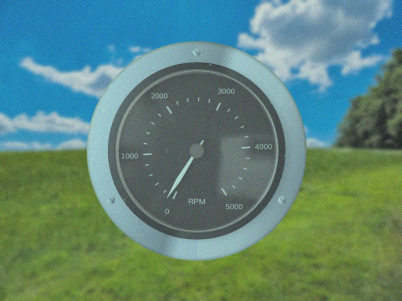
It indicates 100; rpm
